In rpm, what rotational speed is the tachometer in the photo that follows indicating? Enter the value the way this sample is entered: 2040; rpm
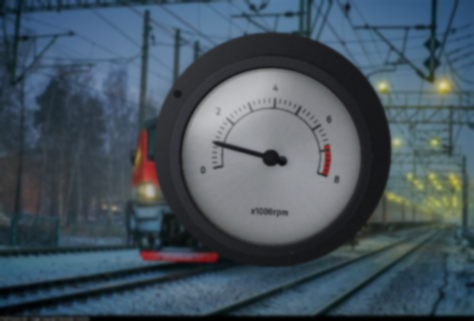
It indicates 1000; rpm
